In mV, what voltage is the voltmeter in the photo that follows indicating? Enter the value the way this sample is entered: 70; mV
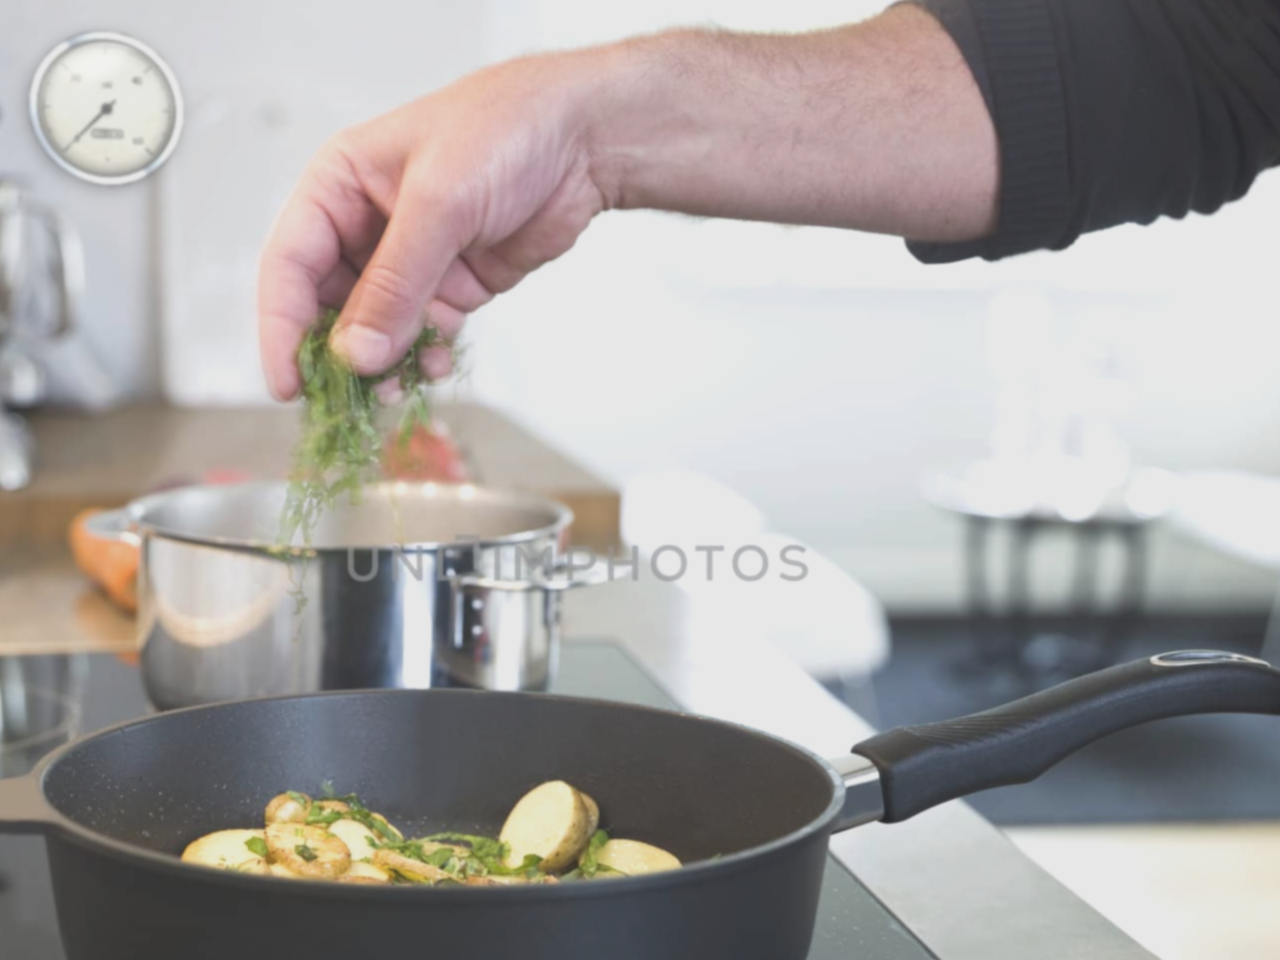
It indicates 0; mV
